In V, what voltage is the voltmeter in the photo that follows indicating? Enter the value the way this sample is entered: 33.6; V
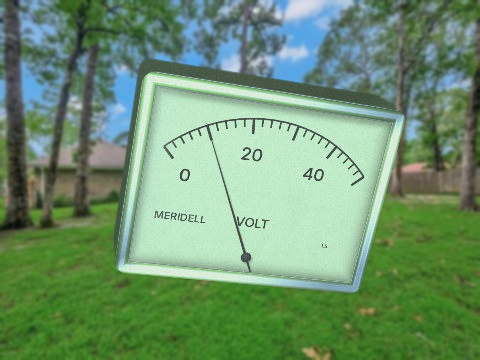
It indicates 10; V
